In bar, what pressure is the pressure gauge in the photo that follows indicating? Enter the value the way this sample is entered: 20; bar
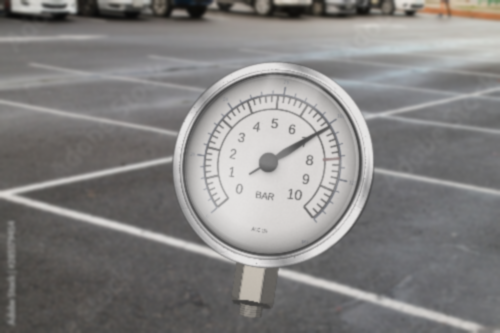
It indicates 7; bar
